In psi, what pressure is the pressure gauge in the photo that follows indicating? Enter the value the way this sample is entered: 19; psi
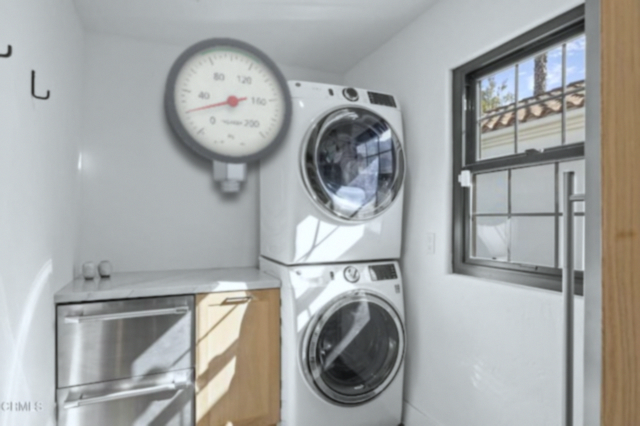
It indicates 20; psi
